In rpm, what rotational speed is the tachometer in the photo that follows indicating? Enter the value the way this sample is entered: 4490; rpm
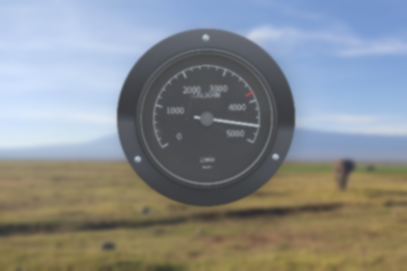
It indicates 4600; rpm
